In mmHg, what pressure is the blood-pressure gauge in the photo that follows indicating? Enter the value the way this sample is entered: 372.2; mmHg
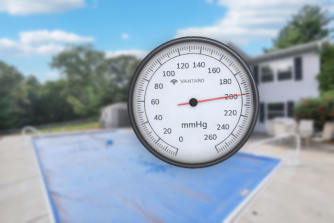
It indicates 200; mmHg
